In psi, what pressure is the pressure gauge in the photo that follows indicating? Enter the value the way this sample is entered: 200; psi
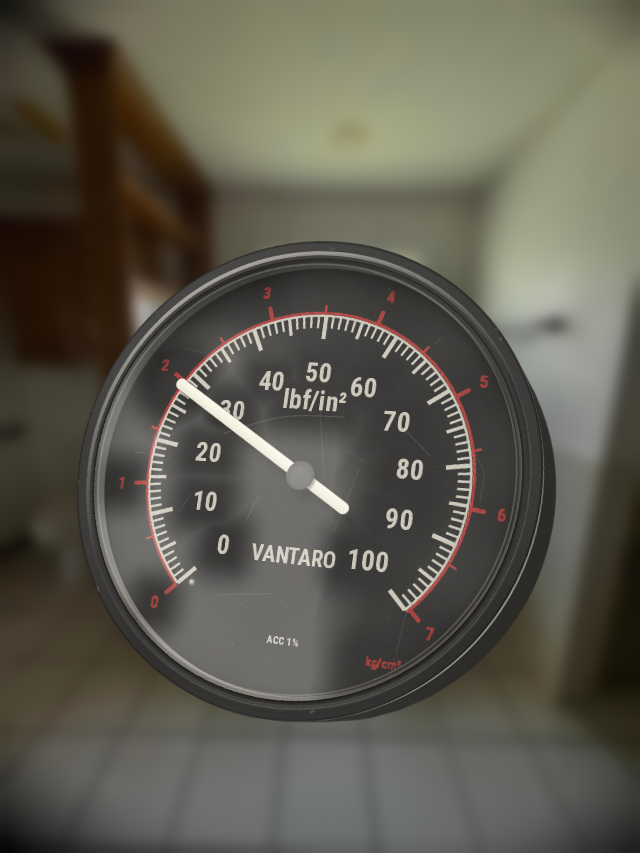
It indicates 28; psi
